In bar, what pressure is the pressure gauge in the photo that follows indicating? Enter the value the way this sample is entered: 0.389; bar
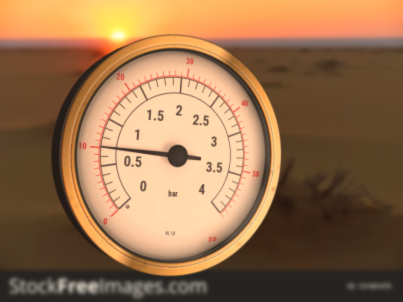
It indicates 0.7; bar
